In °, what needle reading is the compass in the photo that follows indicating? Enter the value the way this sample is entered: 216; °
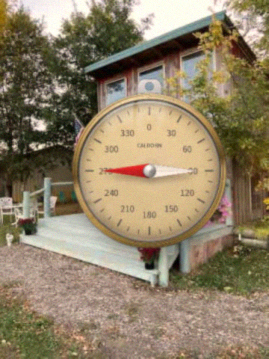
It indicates 270; °
